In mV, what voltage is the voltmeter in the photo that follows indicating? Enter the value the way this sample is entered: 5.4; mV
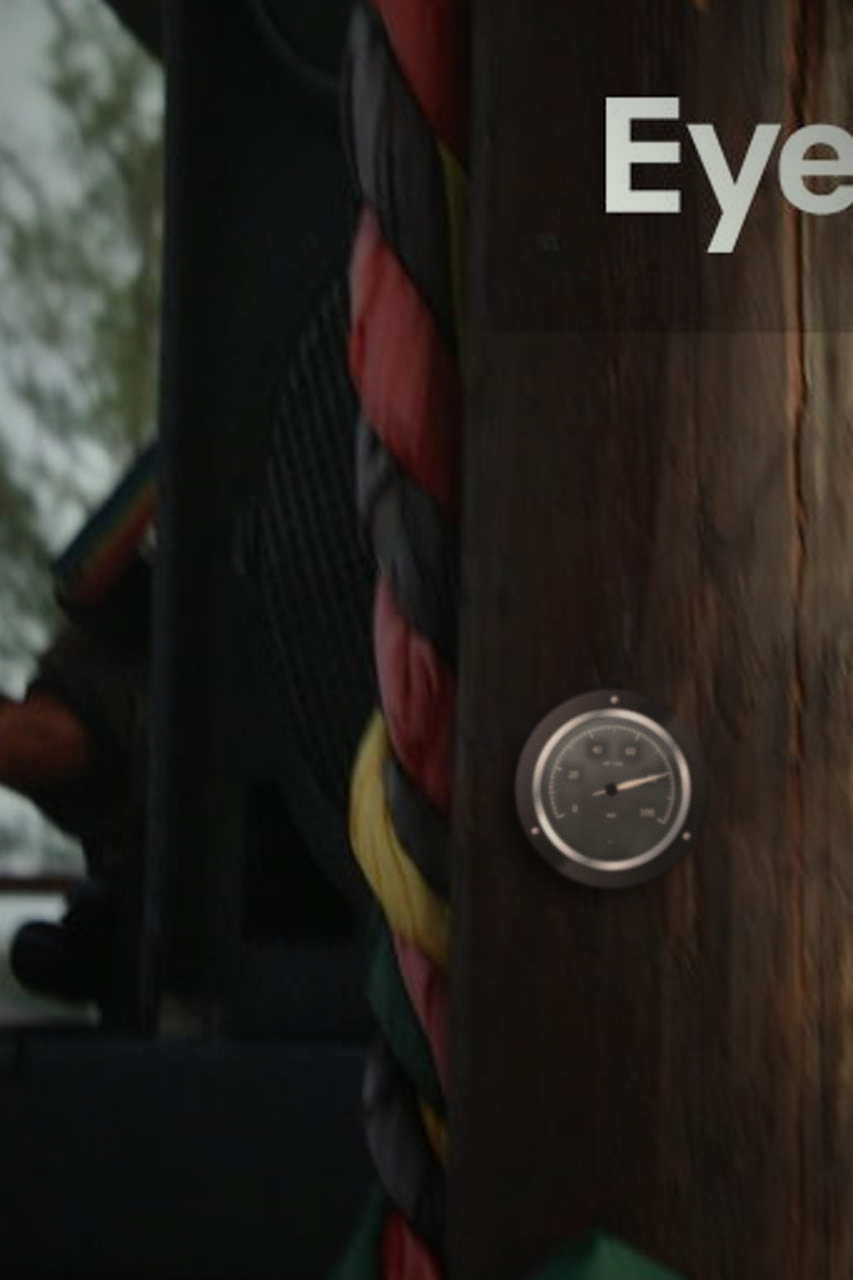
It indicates 80; mV
